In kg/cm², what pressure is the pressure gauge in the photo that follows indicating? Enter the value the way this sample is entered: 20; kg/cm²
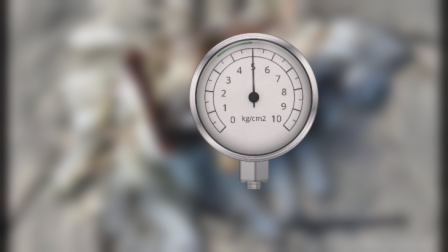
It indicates 5; kg/cm²
